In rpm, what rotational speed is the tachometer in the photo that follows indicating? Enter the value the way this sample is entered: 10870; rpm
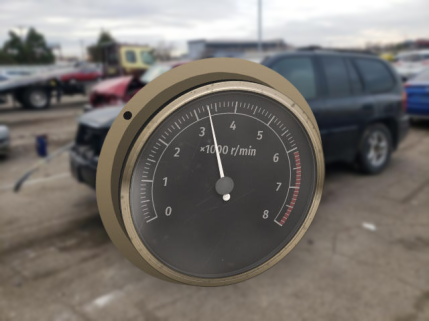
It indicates 3300; rpm
